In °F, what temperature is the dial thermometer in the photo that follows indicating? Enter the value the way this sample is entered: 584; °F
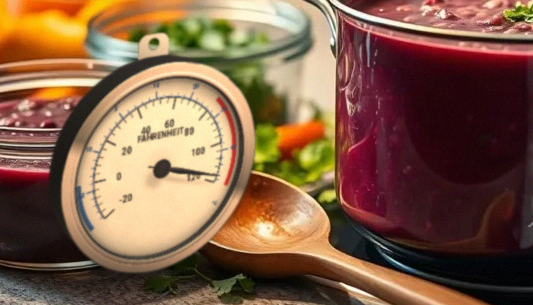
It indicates 116; °F
